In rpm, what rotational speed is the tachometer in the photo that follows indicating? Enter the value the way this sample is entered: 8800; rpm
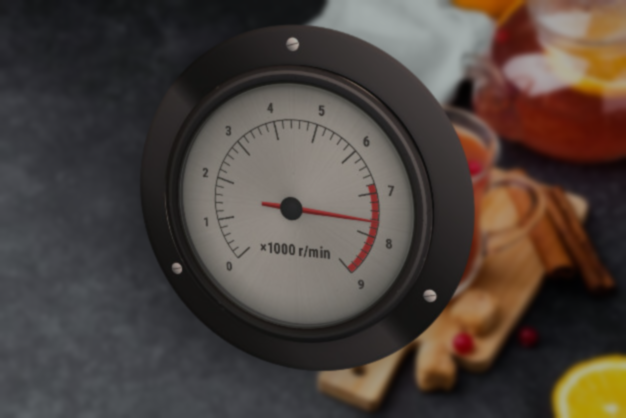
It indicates 7600; rpm
